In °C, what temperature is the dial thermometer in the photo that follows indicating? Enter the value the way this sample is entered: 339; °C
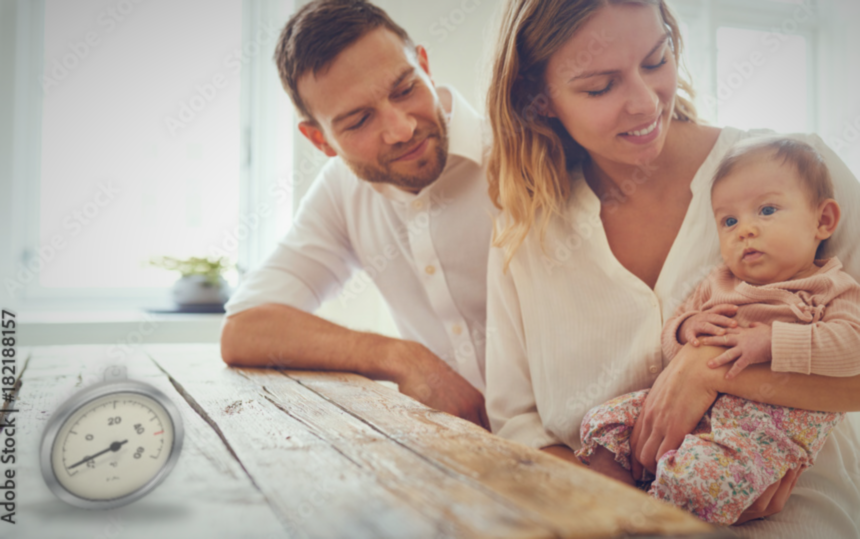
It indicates -16; °C
